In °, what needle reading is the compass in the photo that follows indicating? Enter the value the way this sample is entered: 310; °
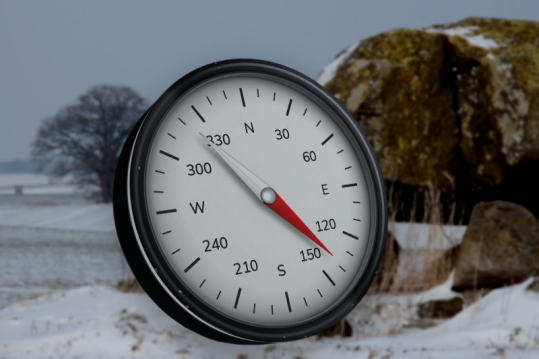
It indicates 140; °
